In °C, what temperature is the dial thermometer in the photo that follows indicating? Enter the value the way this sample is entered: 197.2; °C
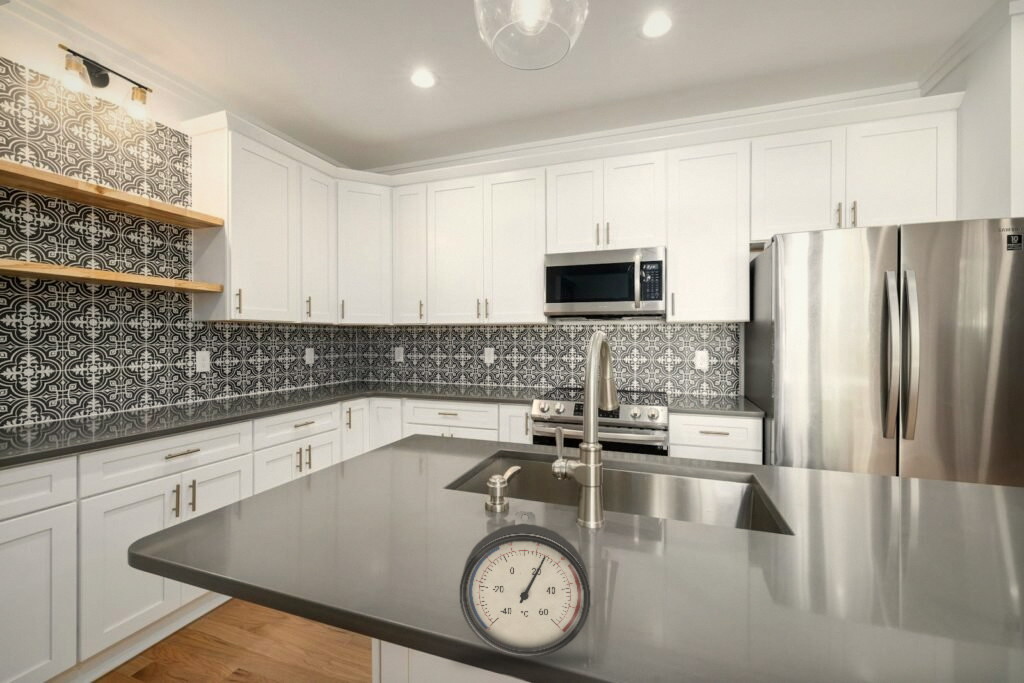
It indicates 20; °C
